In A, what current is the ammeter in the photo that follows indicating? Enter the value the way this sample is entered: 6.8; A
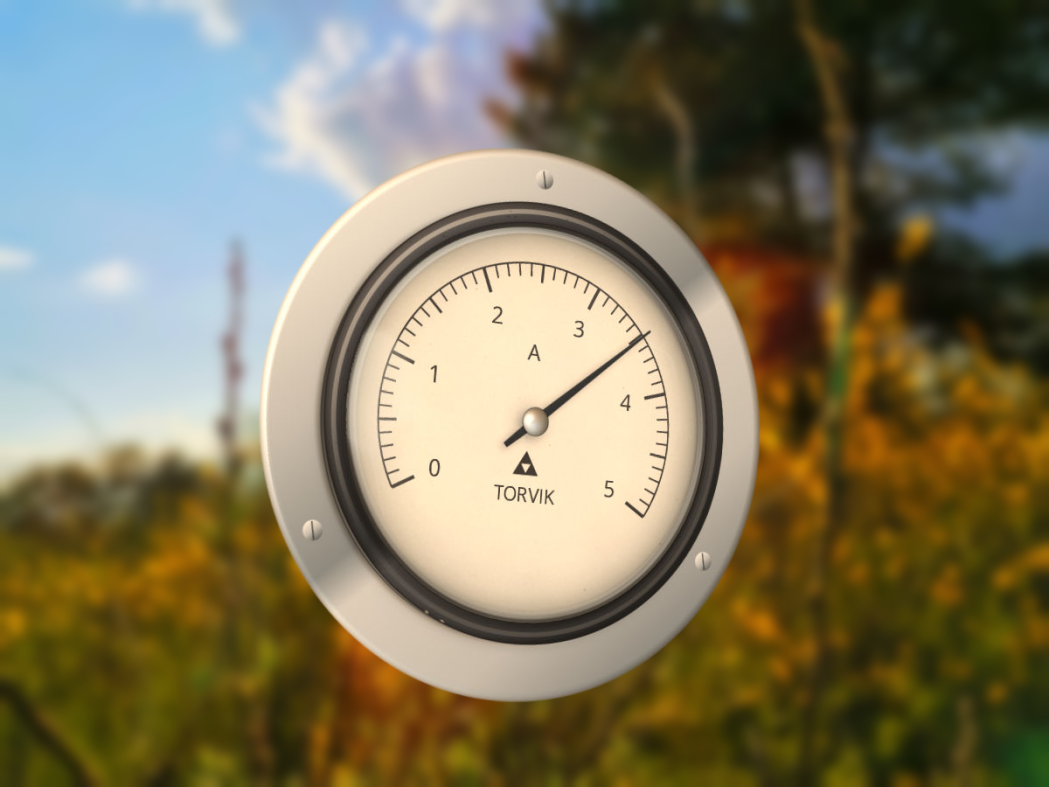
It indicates 3.5; A
